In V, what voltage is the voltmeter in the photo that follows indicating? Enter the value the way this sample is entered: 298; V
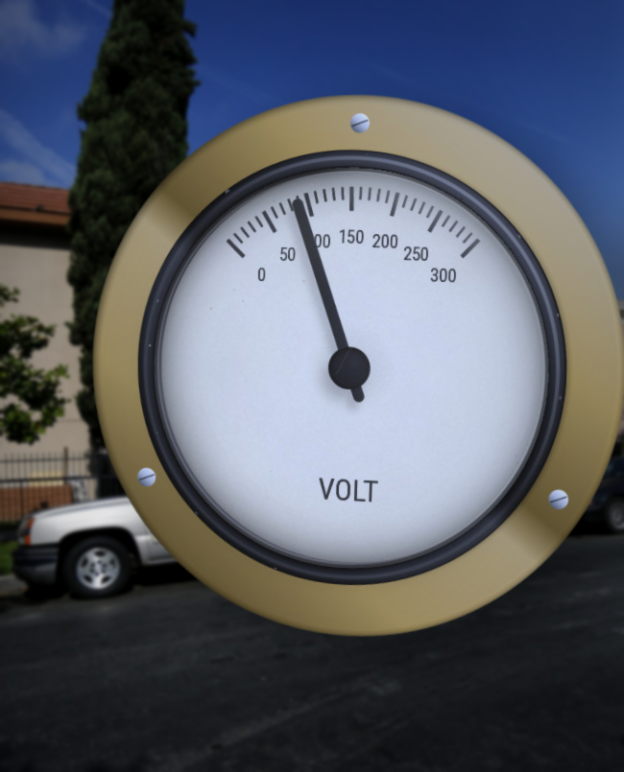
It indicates 90; V
